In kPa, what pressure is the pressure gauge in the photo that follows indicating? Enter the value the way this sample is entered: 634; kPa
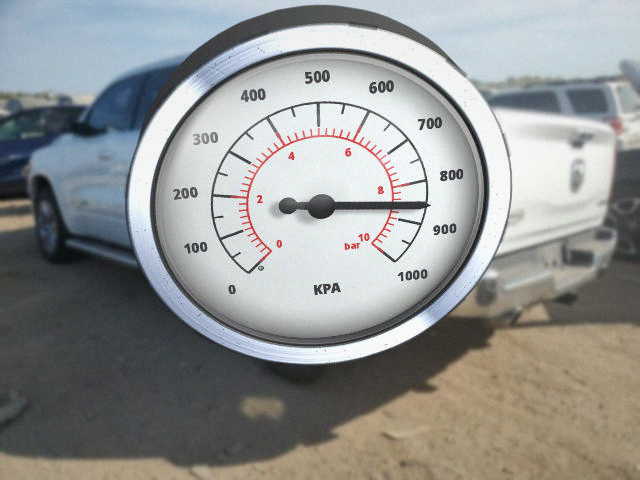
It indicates 850; kPa
